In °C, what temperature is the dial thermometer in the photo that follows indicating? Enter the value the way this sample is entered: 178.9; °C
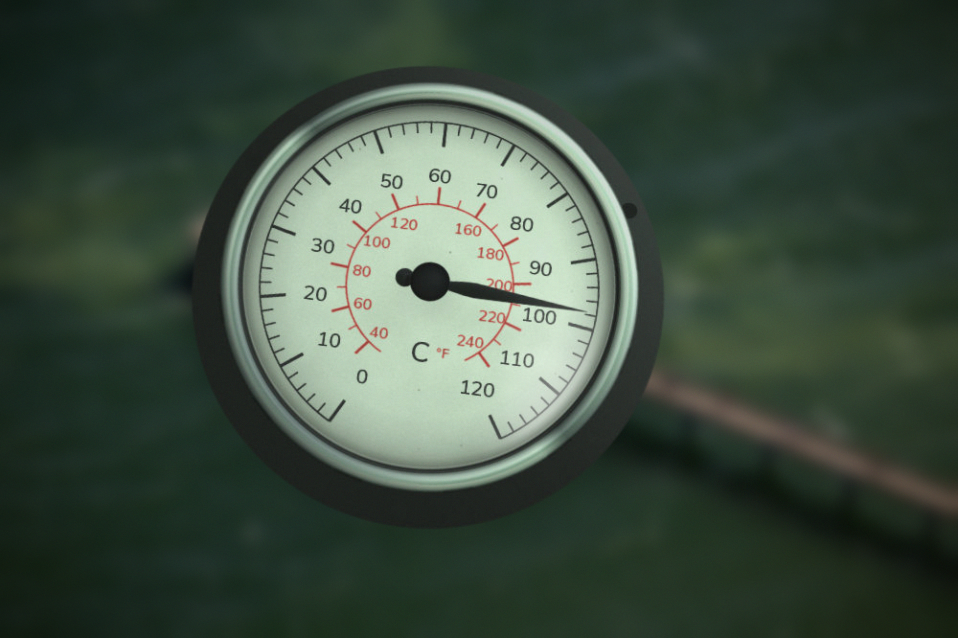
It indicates 98; °C
